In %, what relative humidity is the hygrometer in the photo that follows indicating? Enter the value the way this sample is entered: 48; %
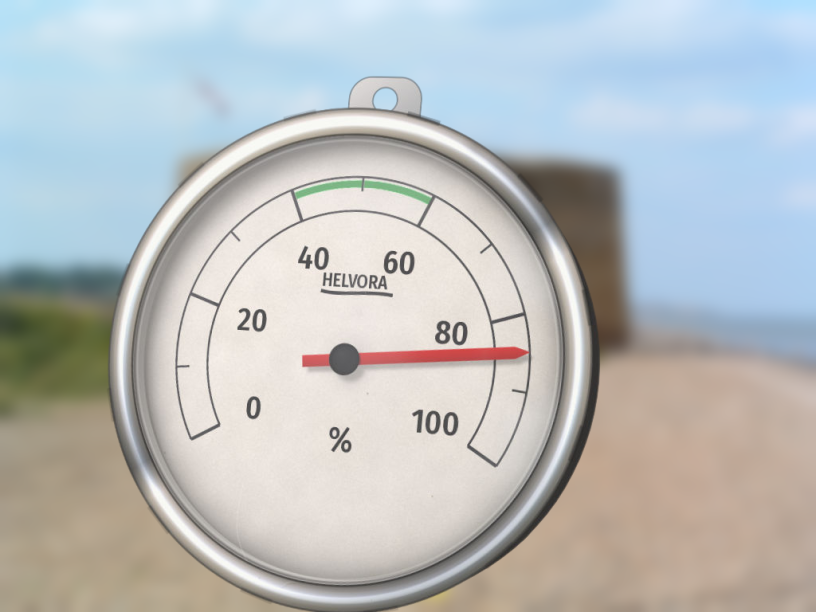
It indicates 85; %
